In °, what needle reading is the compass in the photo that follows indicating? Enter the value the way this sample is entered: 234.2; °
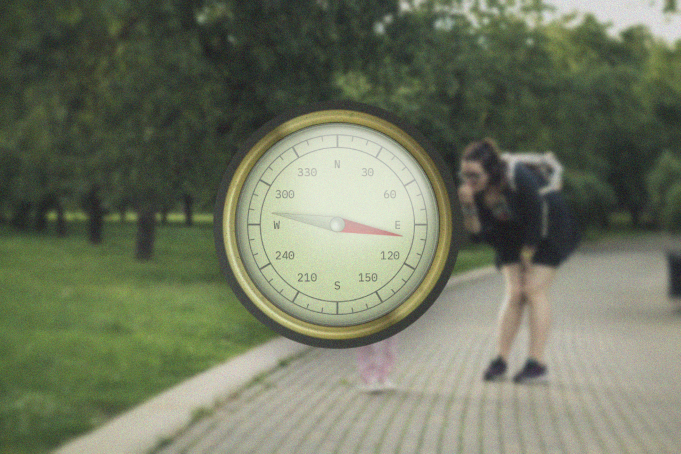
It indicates 100; °
